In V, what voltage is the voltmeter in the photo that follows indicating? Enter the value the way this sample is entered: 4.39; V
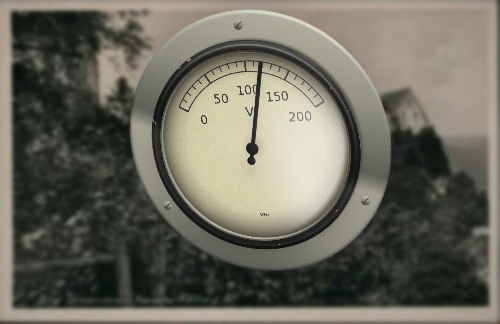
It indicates 120; V
